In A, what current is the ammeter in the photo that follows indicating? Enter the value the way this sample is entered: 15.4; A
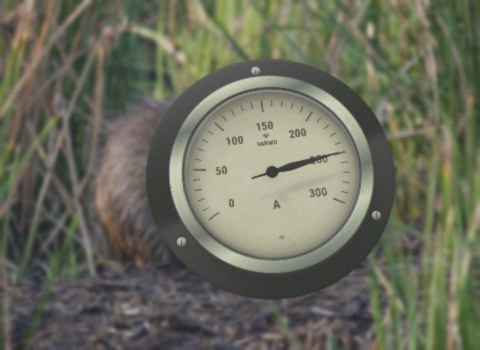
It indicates 250; A
